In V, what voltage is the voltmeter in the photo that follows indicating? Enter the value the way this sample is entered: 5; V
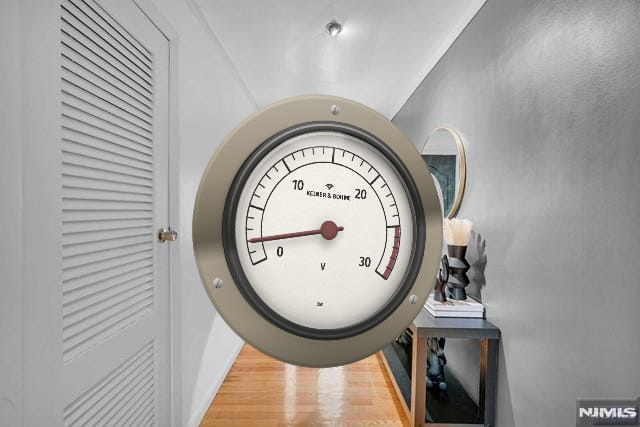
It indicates 2; V
